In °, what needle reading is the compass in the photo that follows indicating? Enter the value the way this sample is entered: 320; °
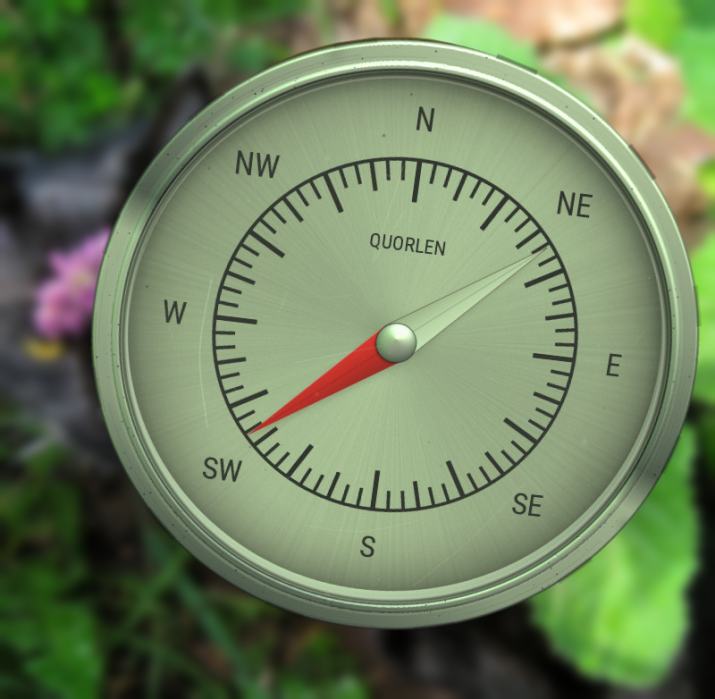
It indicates 230; °
